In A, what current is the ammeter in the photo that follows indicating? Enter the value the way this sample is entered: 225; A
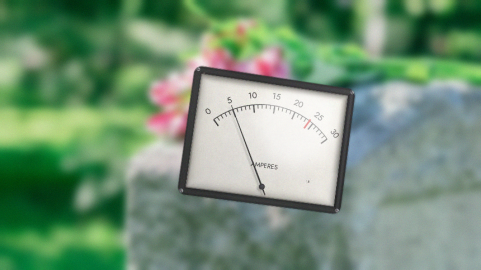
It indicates 5; A
